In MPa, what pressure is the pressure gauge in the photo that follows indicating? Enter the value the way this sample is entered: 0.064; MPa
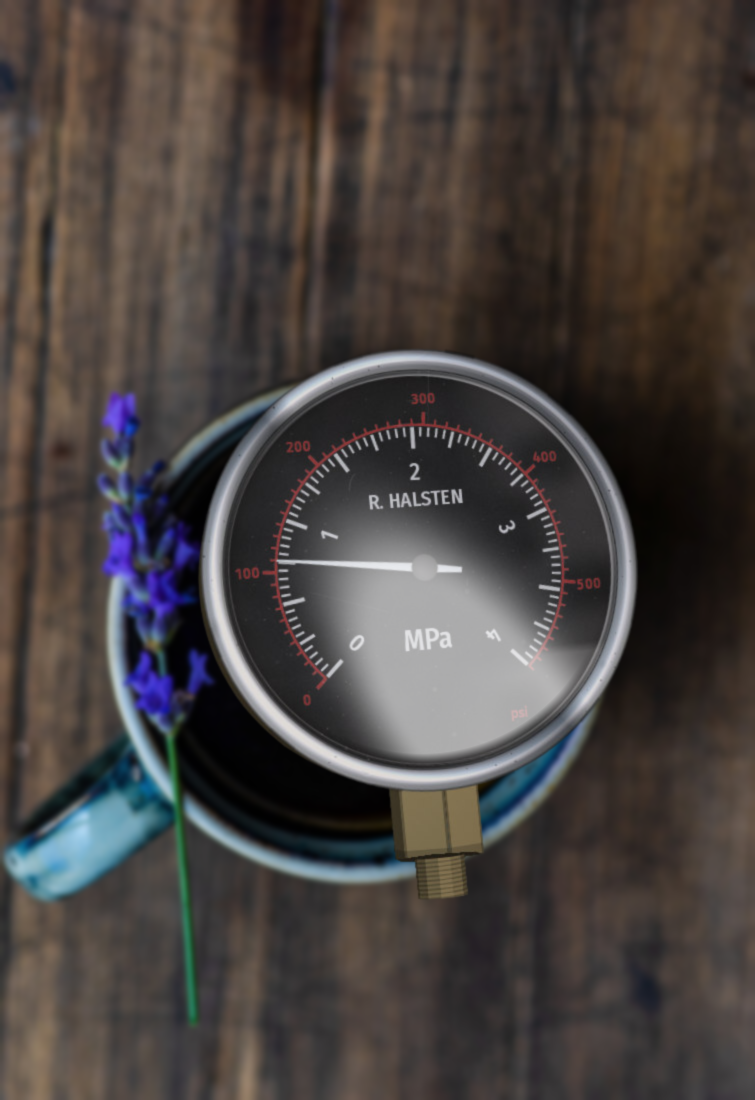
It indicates 0.75; MPa
